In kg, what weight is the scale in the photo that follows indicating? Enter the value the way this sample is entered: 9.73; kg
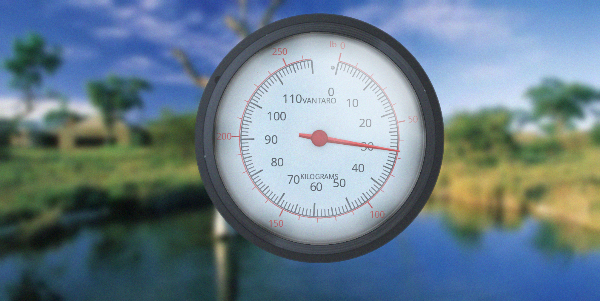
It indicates 30; kg
